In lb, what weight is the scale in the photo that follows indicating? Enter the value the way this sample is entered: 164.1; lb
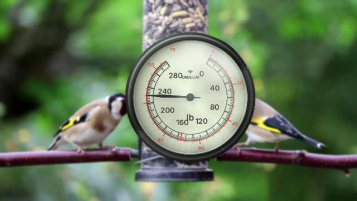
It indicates 230; lb
